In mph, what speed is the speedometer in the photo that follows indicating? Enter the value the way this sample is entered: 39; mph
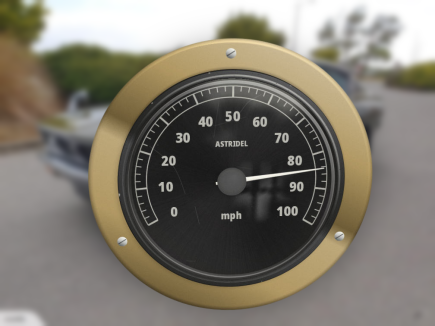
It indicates 84; mph
